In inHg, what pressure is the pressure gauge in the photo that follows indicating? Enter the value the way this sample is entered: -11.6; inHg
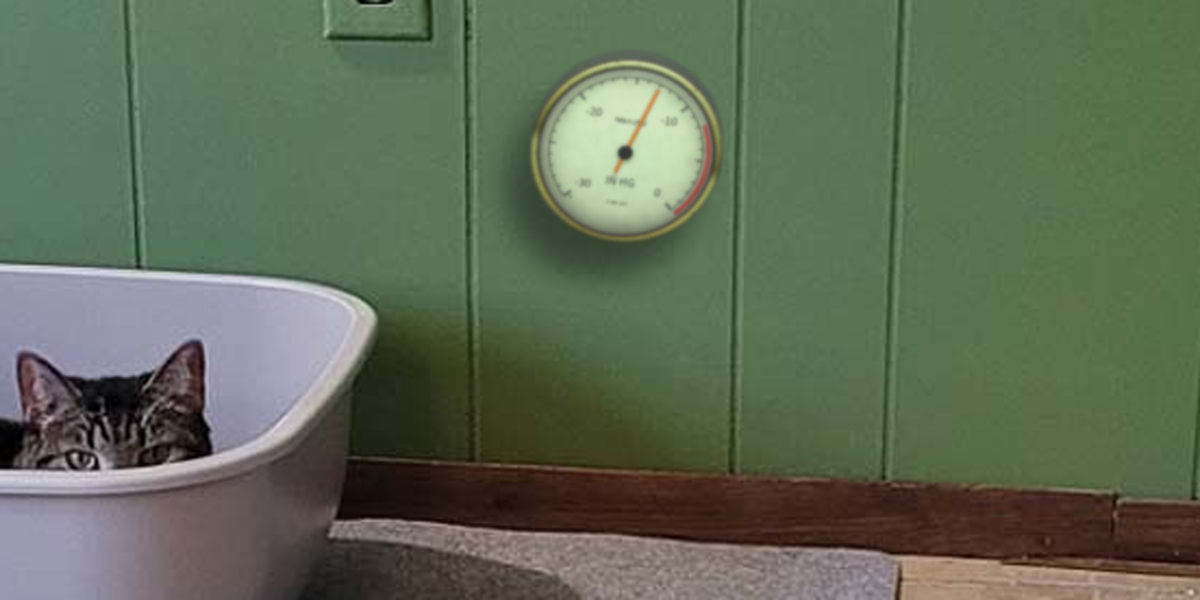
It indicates -13; inHg
